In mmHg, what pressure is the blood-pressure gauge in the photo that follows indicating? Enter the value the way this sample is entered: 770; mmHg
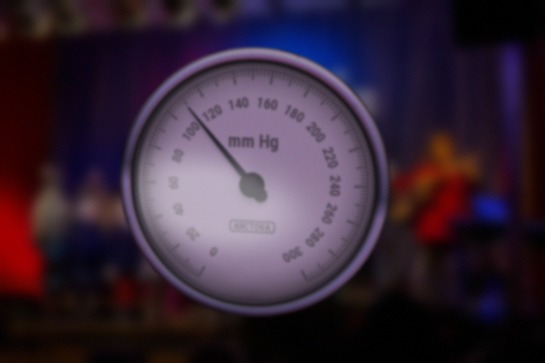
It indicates 110; mmHg
